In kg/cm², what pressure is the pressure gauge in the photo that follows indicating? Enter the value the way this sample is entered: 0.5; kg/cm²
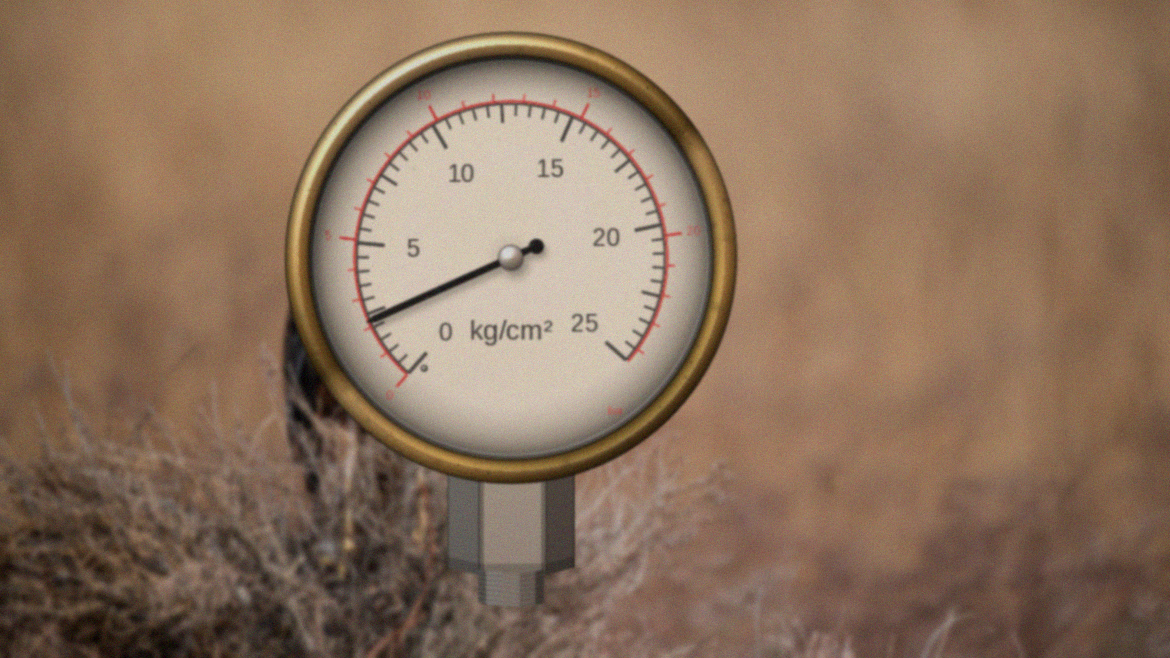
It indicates 2.25; kg/cm²
